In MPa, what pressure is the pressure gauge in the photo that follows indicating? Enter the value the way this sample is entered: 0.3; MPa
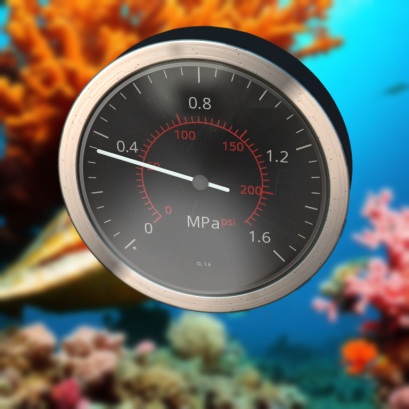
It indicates 0.35; MPa
